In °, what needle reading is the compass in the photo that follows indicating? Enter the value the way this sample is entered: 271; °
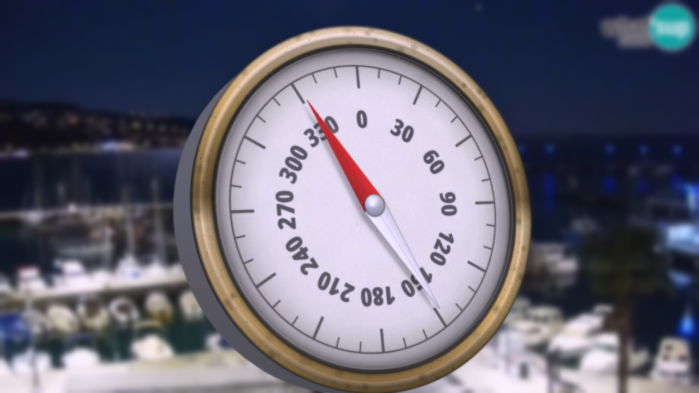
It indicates 330; °
